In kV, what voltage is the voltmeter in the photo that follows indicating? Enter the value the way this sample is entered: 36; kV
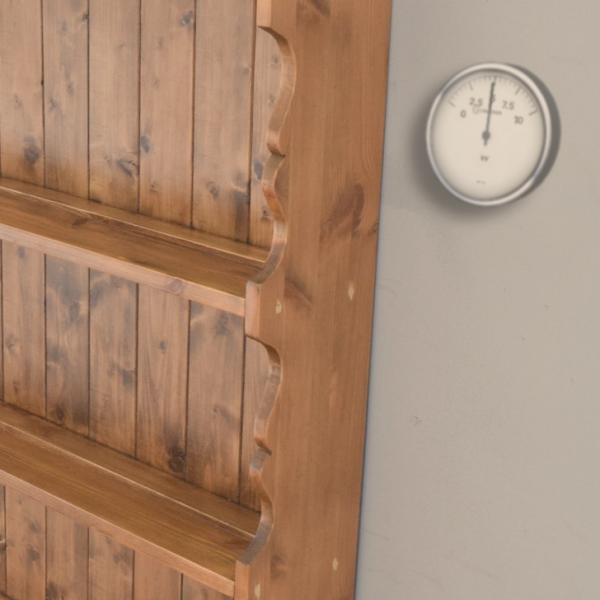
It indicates 5; kV
